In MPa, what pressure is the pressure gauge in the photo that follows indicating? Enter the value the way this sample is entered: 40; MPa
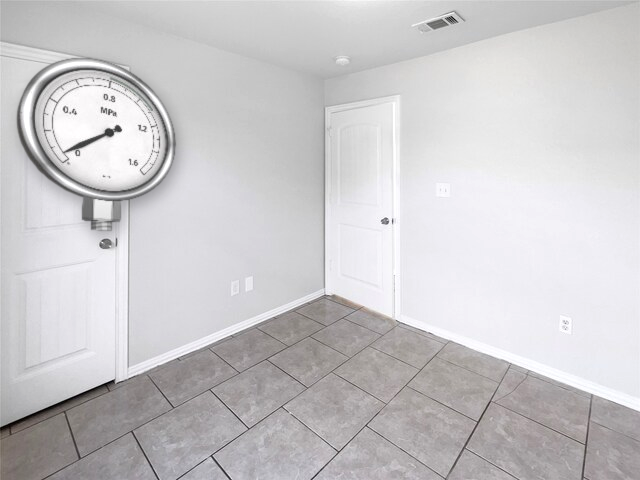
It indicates 0.05; MPa
